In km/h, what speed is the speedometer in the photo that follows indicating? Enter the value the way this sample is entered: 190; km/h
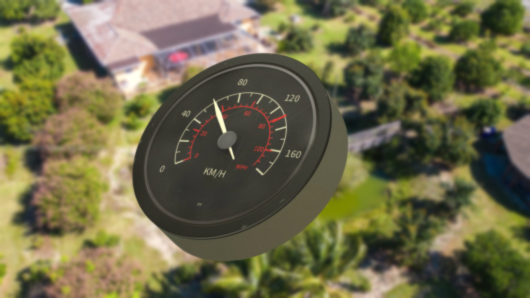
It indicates 60; km/h
